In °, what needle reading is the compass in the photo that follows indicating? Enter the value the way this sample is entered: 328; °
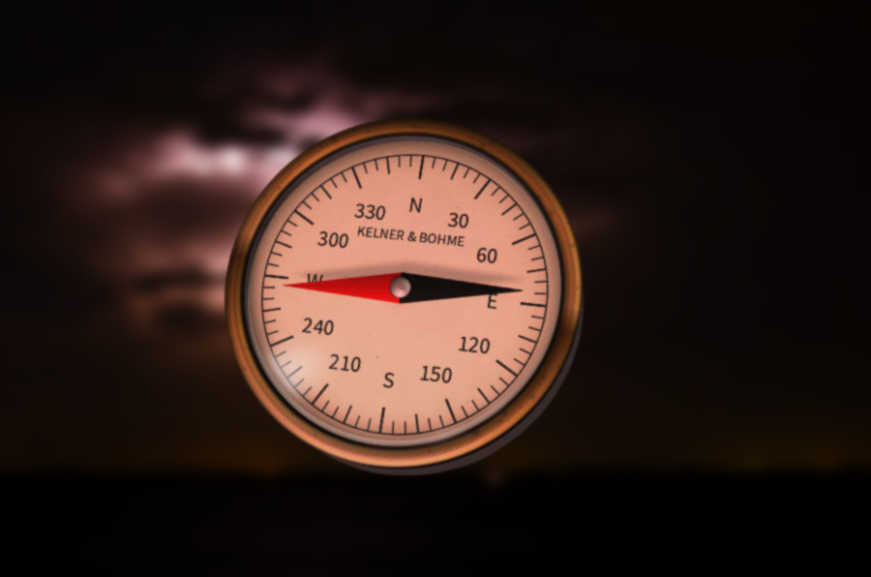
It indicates 265; °
